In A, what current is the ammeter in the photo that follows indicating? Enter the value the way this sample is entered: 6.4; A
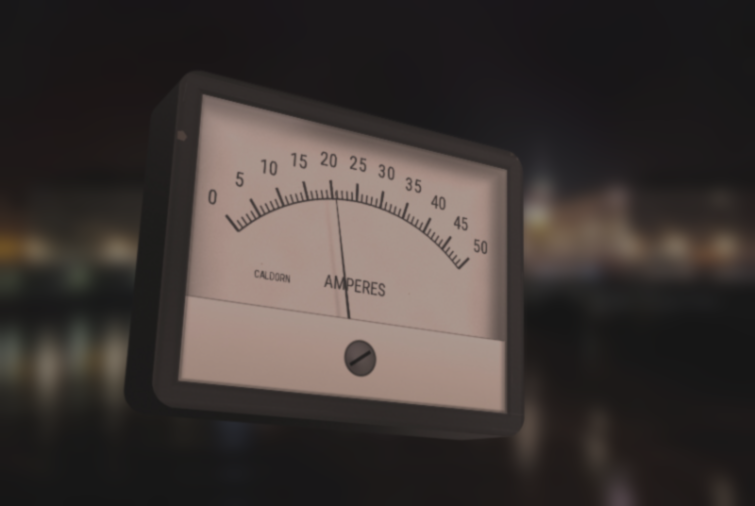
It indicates 20; A
